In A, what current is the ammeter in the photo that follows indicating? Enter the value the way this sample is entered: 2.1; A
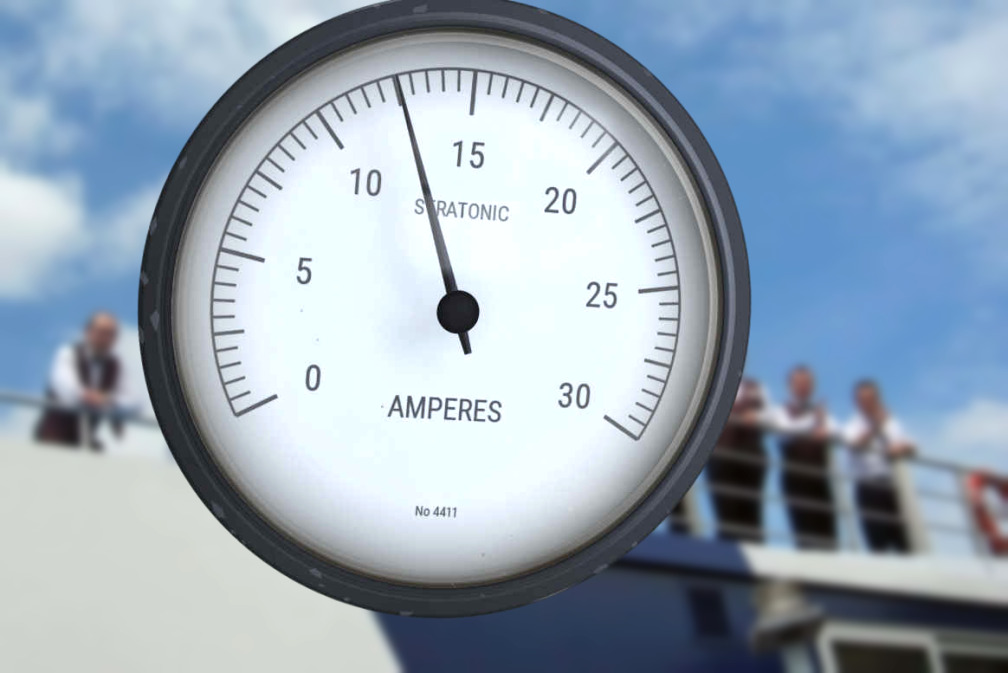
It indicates 12.5; A
